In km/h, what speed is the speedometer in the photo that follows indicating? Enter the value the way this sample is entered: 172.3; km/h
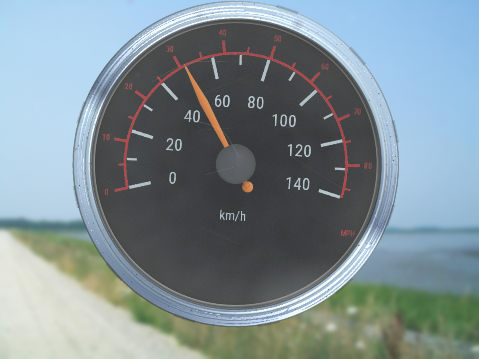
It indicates 50; km/h
